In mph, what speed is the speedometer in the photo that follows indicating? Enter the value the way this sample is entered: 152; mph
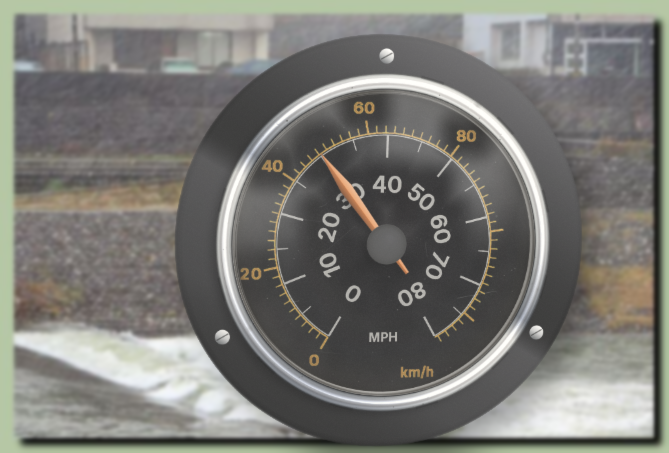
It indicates 30; mph
